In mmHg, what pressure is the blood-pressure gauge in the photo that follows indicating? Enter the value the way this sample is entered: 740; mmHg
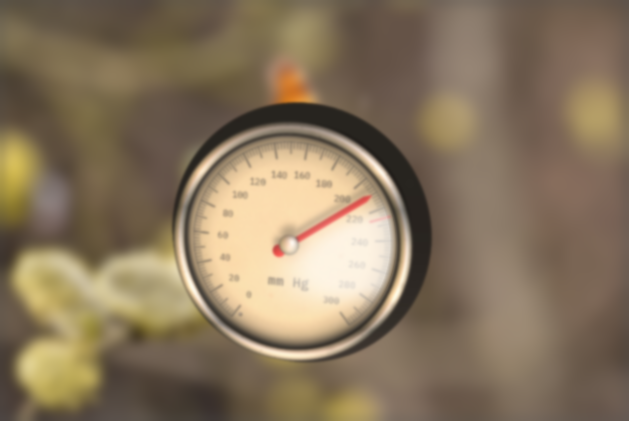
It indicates 210; mmHg
